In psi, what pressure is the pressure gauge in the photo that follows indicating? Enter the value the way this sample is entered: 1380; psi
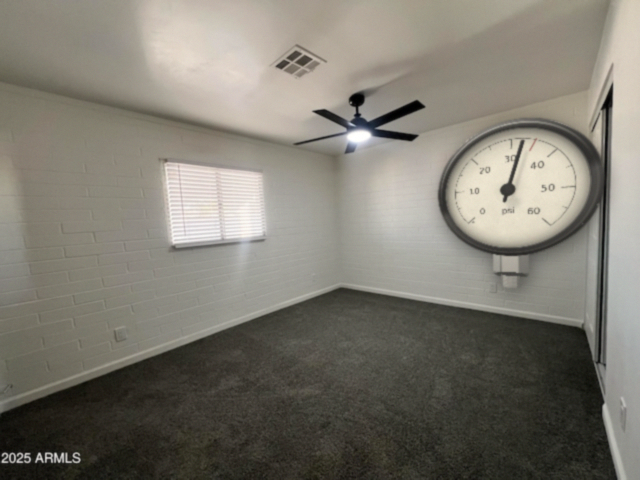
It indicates 32.5; psi
